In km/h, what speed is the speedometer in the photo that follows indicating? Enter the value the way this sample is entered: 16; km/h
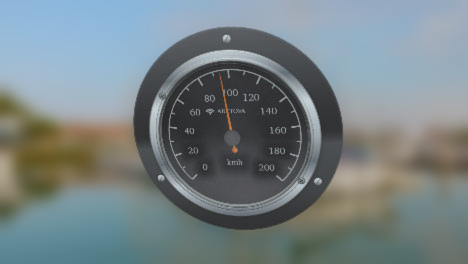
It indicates 95; km/h
